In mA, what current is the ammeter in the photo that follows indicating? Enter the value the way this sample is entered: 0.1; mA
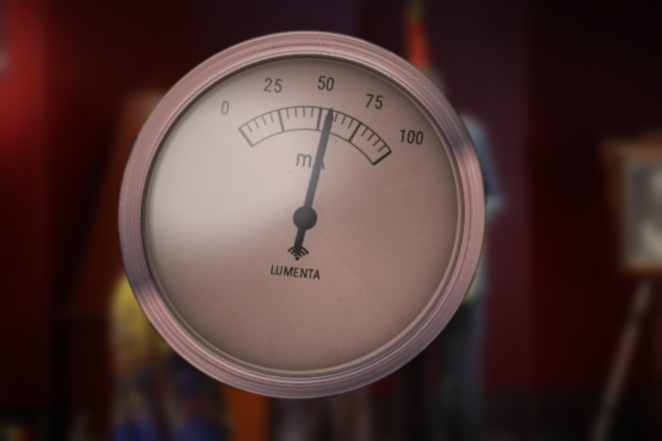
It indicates 55; mA
